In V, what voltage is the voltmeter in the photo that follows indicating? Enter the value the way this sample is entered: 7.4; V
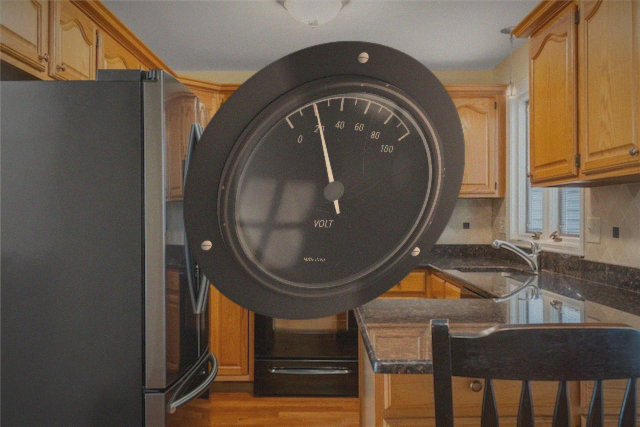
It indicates 20; V
